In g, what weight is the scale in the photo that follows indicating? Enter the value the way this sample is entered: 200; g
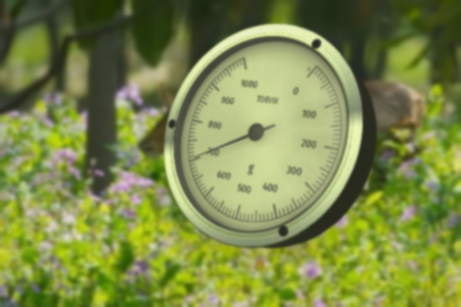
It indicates 700; g
